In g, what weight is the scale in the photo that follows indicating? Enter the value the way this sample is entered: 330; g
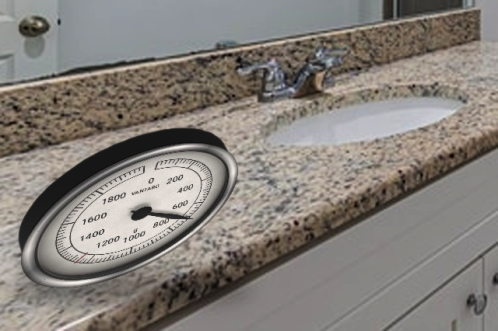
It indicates 700; g
